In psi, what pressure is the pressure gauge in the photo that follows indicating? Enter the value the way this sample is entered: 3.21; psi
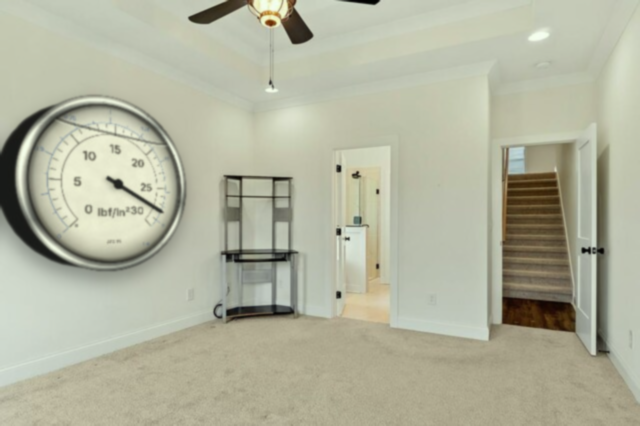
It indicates 28; psi
